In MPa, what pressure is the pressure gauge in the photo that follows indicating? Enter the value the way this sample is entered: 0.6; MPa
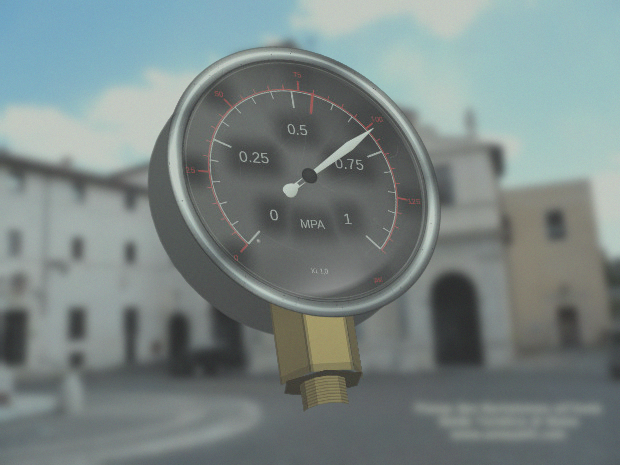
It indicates 0.7; MPa
